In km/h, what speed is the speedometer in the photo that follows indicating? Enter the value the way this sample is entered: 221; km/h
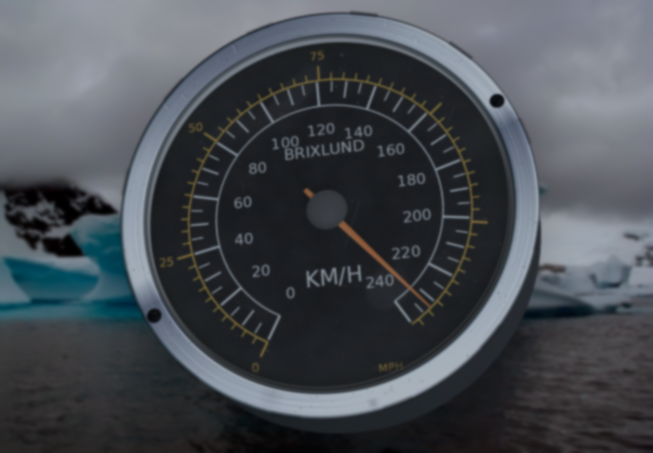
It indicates 232.5; km/h
